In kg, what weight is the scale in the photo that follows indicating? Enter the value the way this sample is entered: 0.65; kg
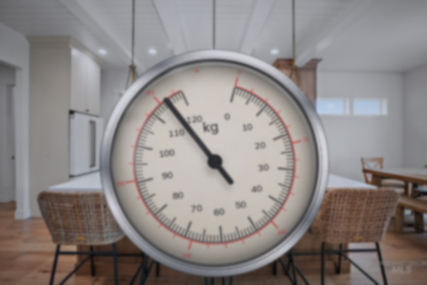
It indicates 115; kg
